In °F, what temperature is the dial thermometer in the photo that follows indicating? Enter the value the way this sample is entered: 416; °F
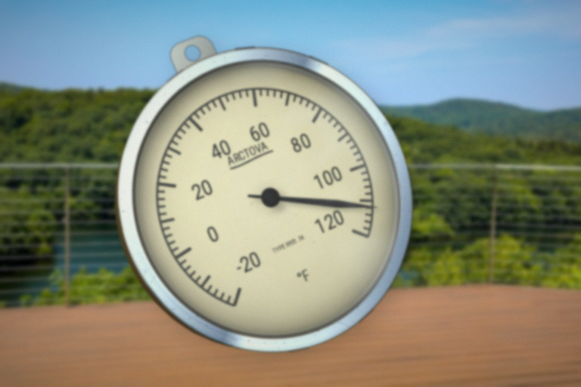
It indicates 112; °F
